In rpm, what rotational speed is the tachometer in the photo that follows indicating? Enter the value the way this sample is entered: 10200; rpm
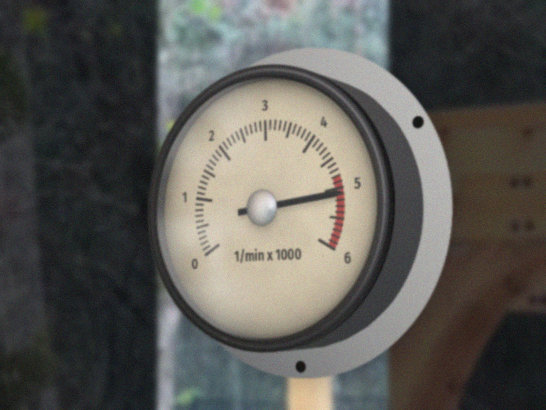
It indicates 5100; rpm
